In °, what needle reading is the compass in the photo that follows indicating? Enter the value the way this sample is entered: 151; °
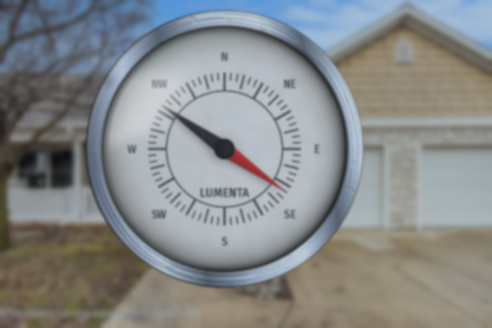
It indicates 125; °
